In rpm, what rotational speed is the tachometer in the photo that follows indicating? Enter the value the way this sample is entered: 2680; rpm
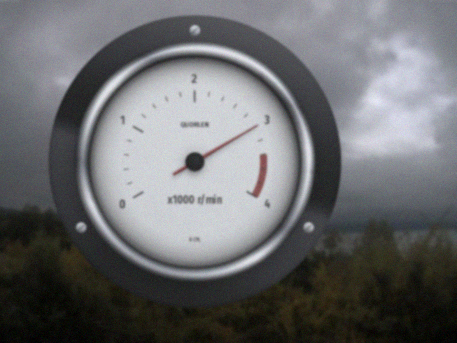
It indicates 3000; rpm
